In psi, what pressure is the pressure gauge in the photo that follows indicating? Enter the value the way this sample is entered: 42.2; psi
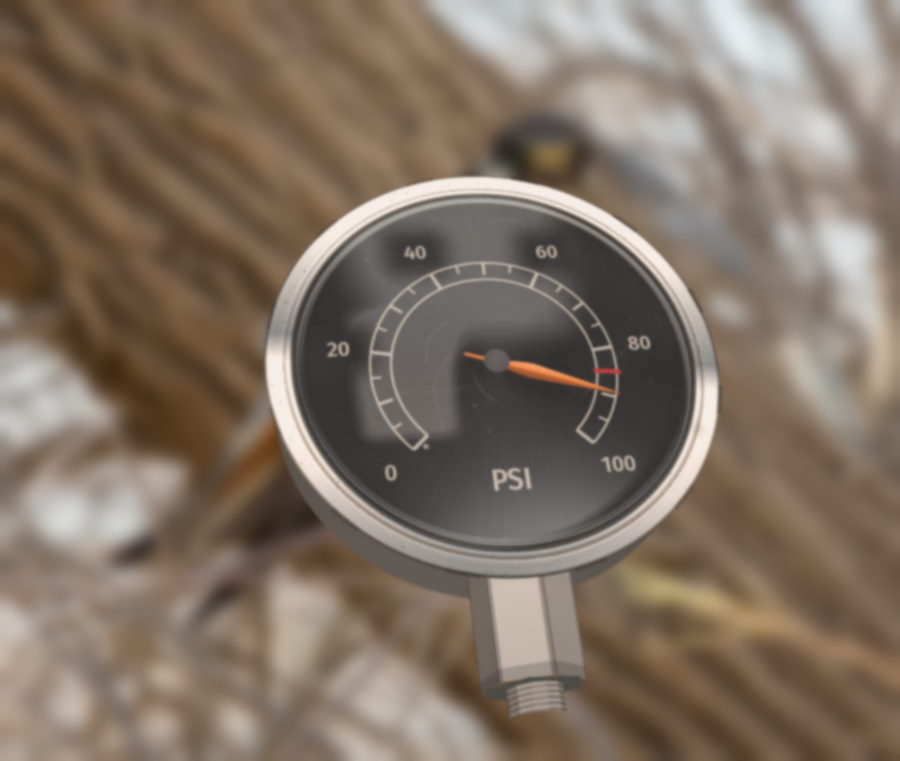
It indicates 90; psi
